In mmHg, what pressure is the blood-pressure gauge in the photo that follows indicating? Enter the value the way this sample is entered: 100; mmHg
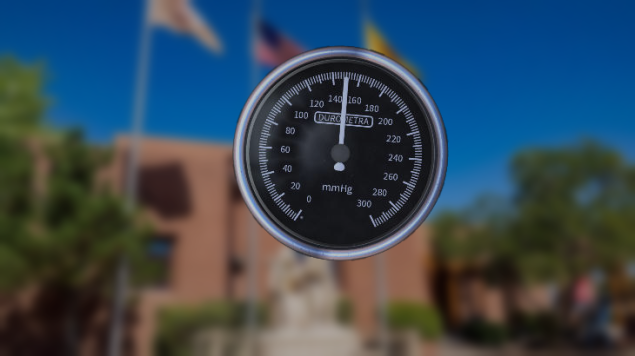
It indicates 150; mmHg
